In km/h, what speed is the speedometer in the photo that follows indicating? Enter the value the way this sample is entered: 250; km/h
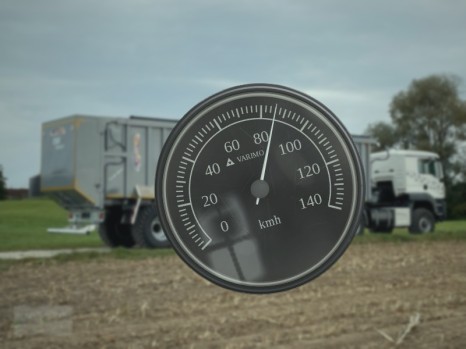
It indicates 86; km/h
